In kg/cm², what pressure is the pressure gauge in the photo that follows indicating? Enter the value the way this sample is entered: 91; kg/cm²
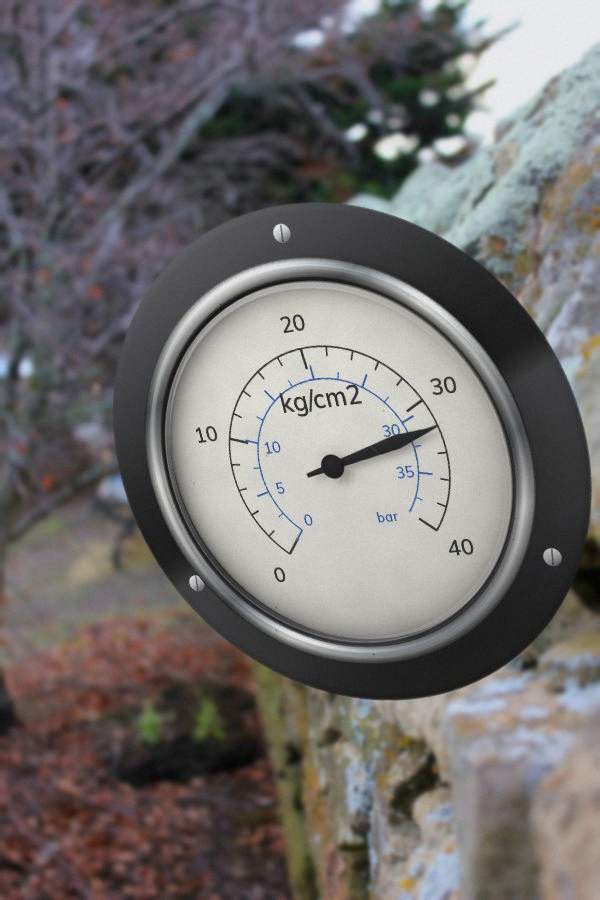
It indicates 32; kg/cm²
